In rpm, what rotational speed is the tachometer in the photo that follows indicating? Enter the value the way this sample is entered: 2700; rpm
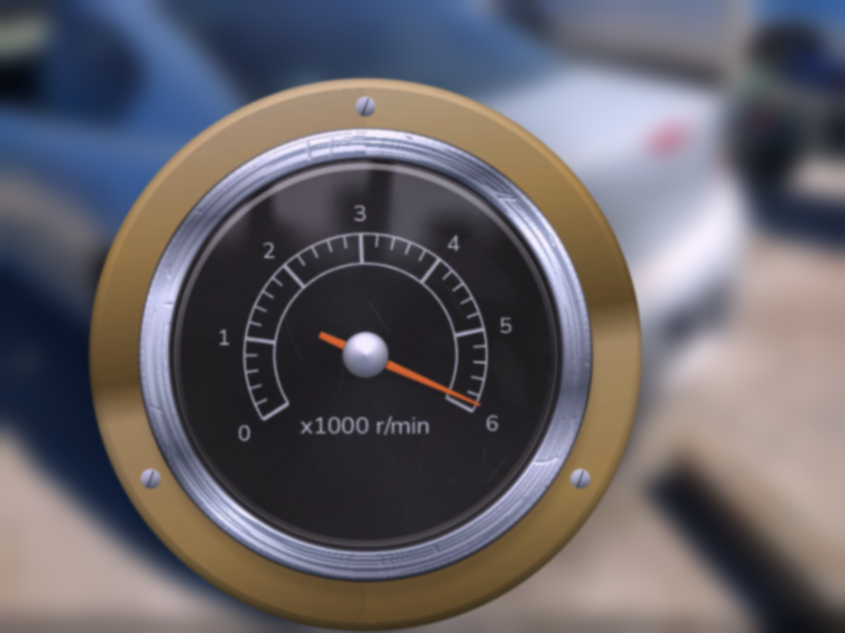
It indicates 5900; rpm
